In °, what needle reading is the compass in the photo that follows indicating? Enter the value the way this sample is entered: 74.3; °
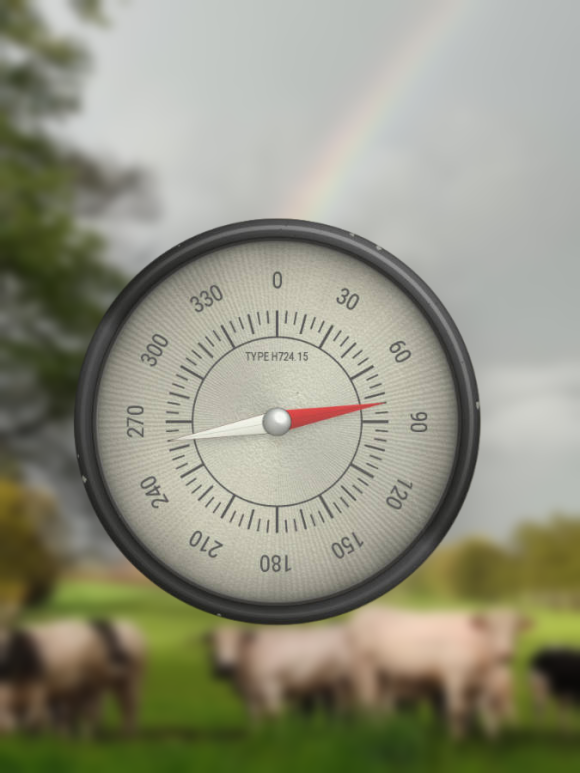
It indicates 80; °
